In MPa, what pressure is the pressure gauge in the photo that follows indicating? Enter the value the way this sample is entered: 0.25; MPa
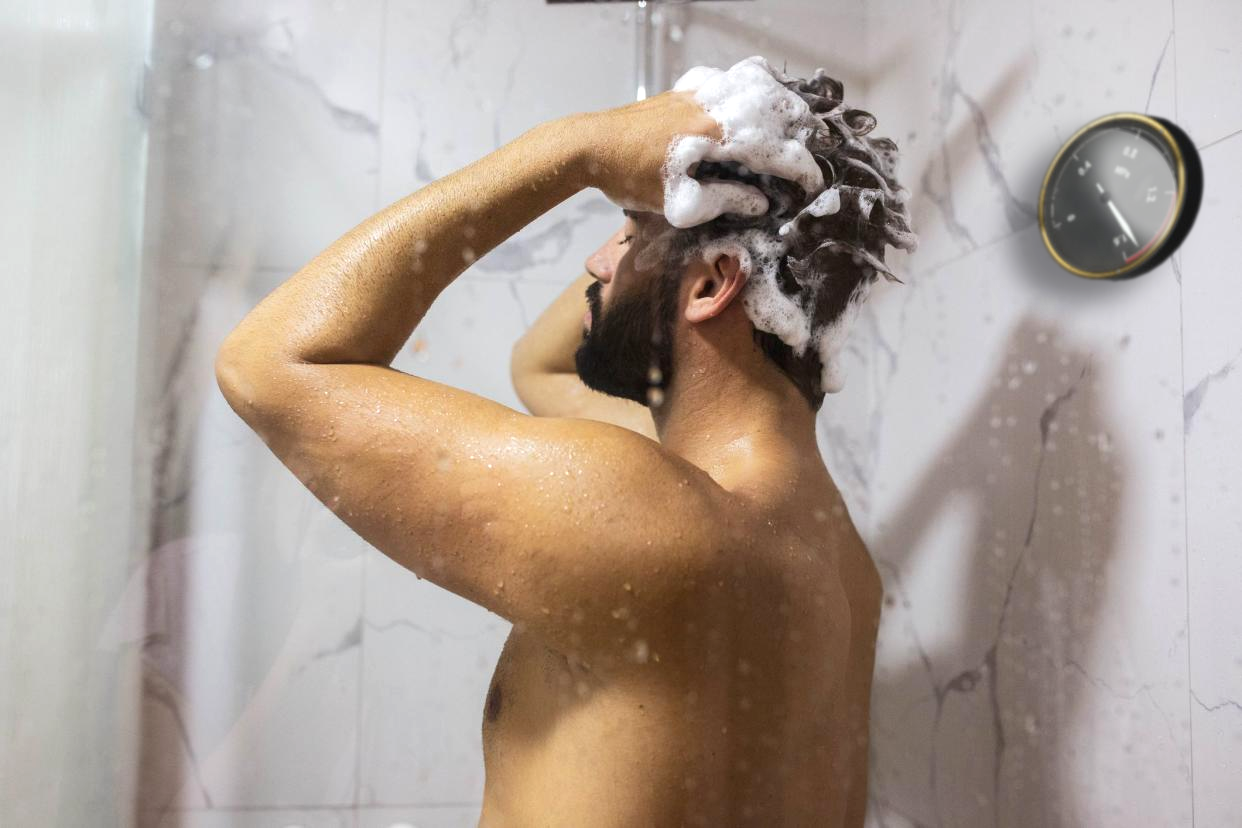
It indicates 1.5; MPa
